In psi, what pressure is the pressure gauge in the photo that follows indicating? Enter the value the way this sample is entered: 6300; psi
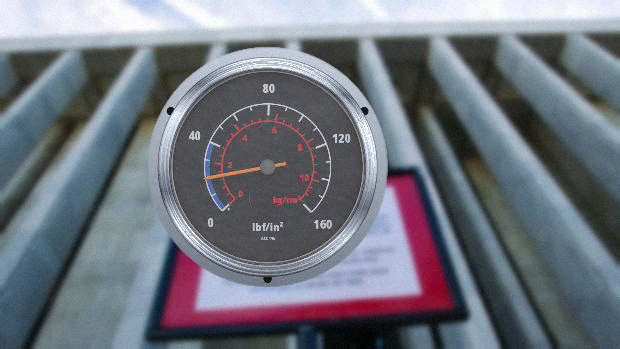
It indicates 20; psi
